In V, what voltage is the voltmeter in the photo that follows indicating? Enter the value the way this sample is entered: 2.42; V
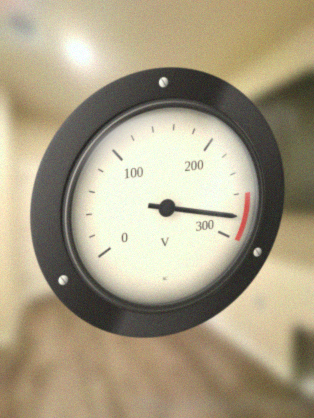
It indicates 280; V
